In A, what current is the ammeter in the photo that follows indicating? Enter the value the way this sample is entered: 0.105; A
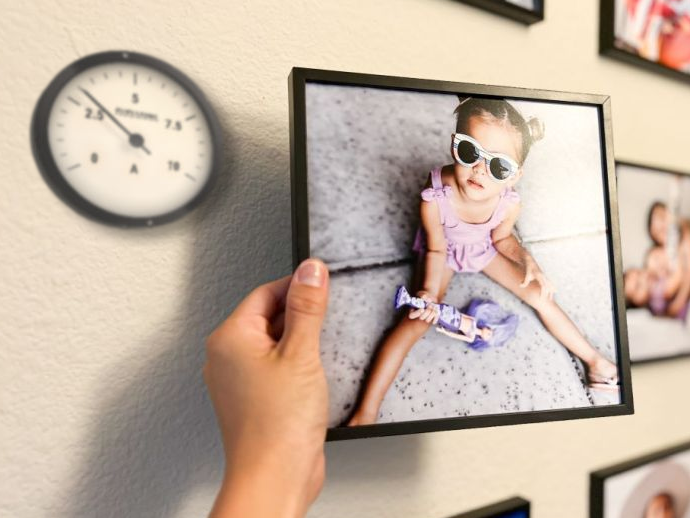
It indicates 3; A
